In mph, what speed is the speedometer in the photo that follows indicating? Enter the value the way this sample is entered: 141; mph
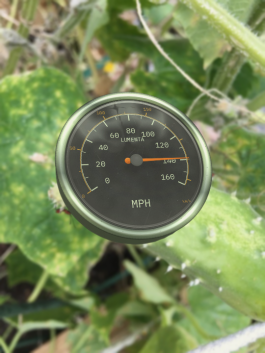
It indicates 140; mph
